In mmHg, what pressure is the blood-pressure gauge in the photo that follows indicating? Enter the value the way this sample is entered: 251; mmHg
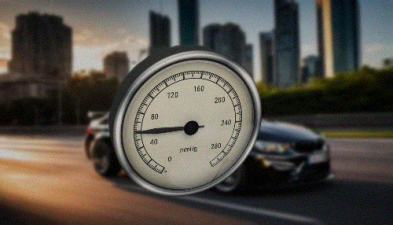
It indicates 60; mmHg
